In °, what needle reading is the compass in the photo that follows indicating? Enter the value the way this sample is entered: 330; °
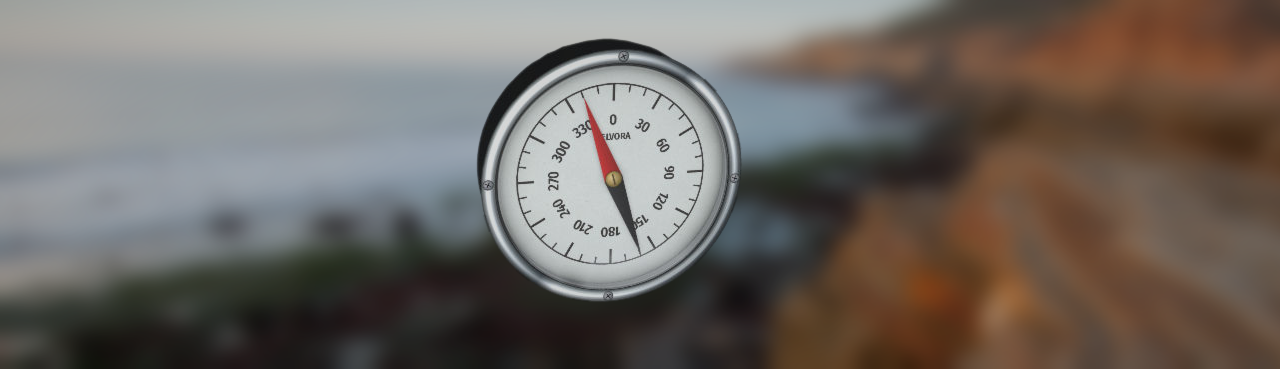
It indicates 340; °
